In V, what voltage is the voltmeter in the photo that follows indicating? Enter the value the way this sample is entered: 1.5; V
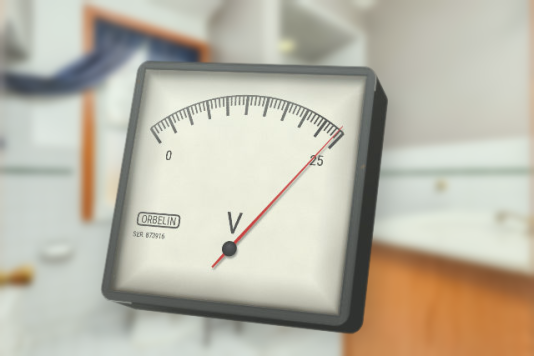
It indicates 24.5; V
